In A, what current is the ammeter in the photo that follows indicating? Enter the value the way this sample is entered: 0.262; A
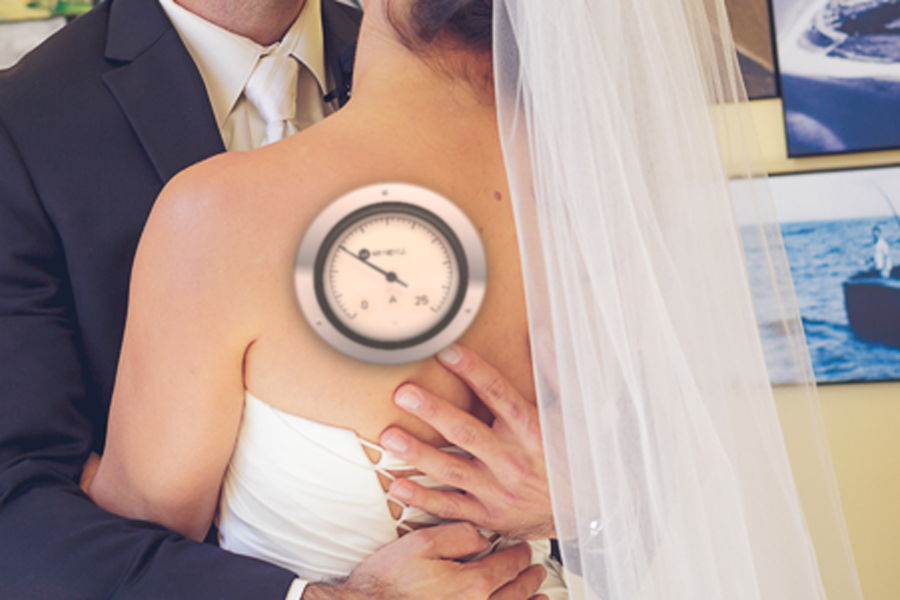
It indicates 7.5; A
